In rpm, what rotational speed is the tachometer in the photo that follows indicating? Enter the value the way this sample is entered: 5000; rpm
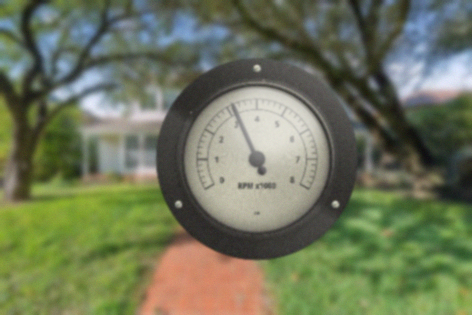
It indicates 3200; rpm
